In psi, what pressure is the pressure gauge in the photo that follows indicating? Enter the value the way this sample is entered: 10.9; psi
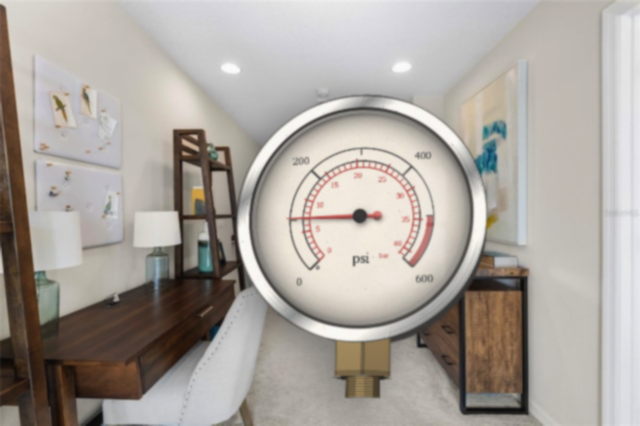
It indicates 100; psi
